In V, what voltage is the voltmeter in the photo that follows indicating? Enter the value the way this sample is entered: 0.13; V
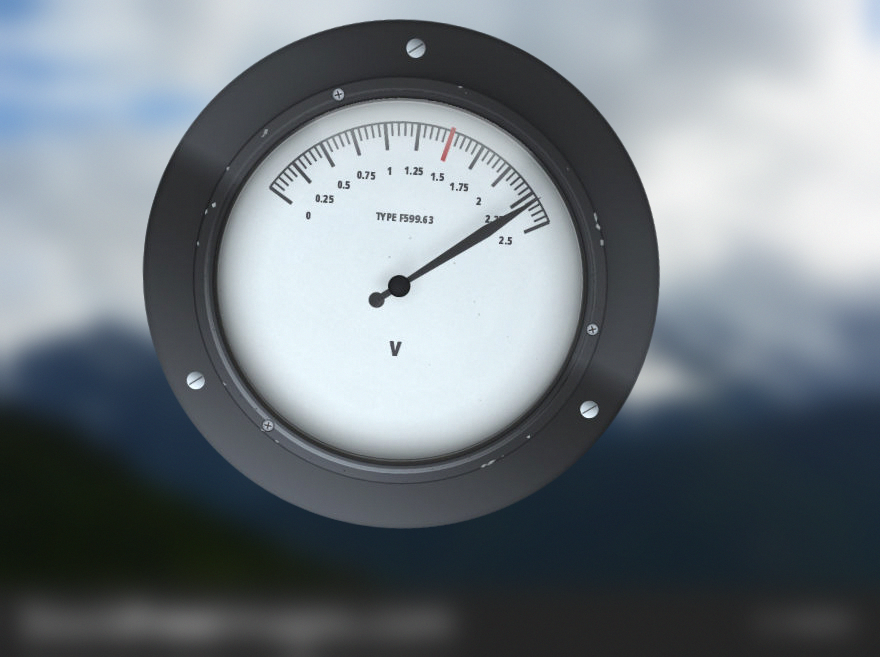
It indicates 2.3; V
